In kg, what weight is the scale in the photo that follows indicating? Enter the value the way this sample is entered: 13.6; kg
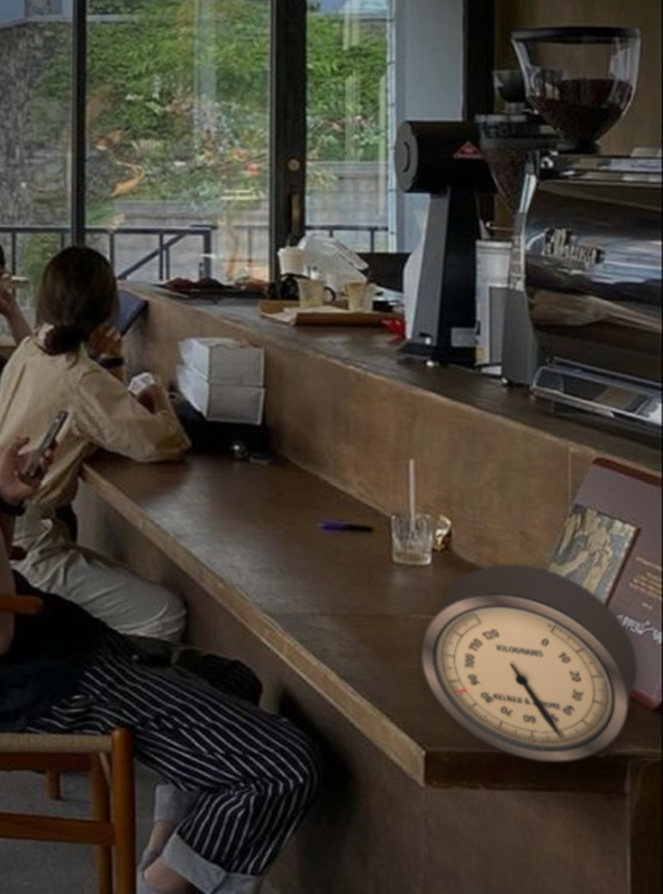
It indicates 50; kg
